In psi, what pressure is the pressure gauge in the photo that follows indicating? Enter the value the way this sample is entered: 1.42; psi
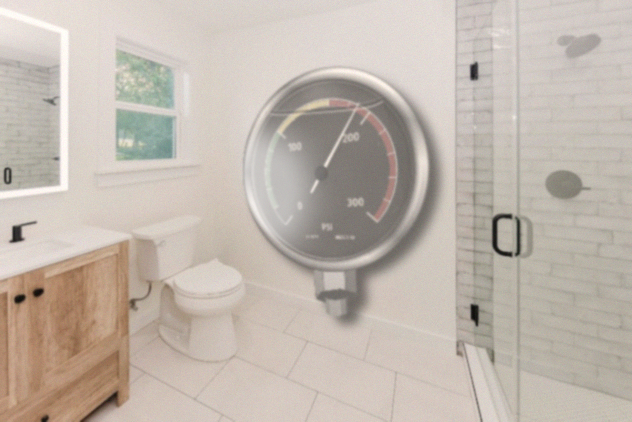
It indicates 190; psi
